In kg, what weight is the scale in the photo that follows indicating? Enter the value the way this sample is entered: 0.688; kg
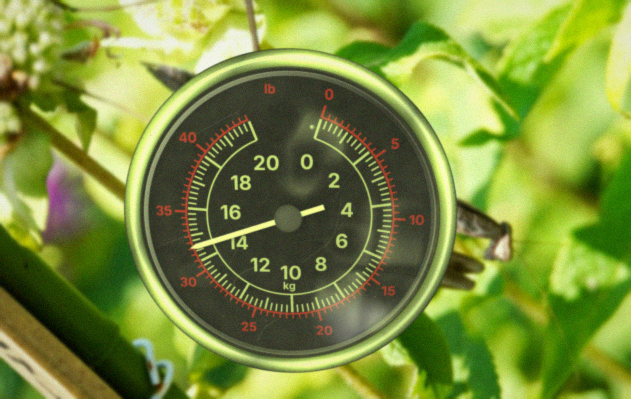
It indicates 14.6; kg
